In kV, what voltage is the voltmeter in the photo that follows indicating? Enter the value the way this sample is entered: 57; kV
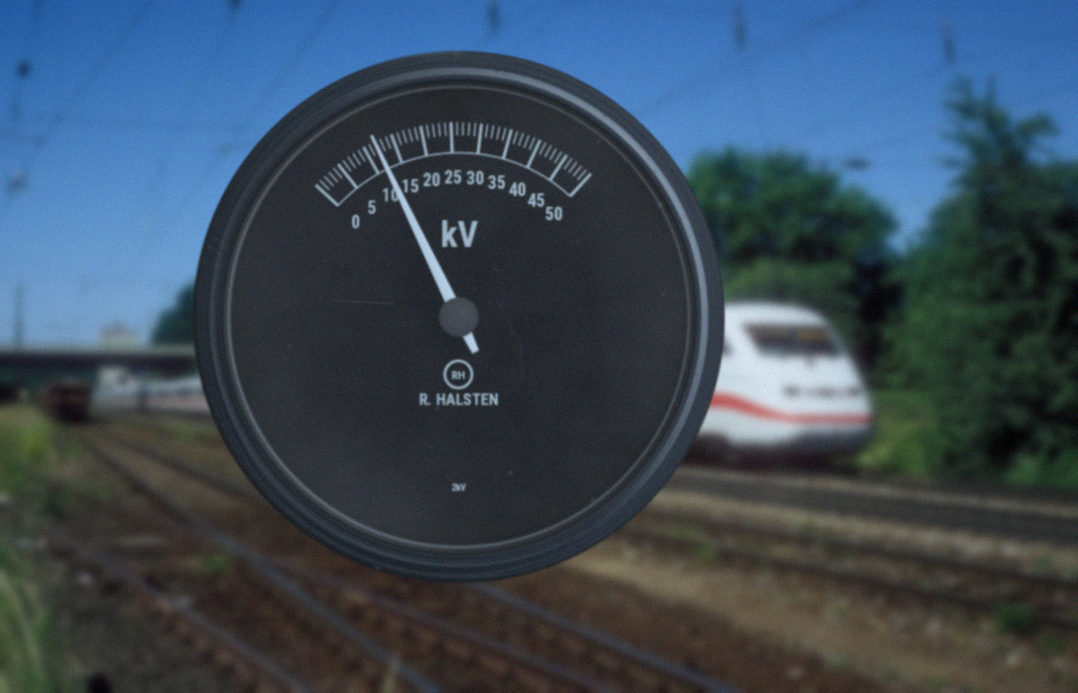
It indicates 12; kV
